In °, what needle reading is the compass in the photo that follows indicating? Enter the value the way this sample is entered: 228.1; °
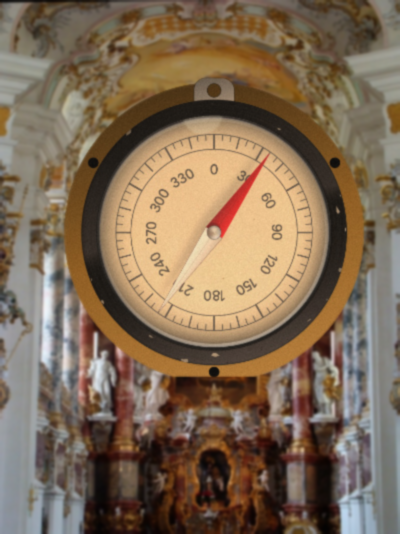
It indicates 35; °
